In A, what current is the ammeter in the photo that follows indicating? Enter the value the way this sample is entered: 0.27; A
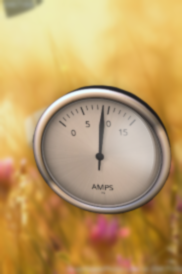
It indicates 9; A
